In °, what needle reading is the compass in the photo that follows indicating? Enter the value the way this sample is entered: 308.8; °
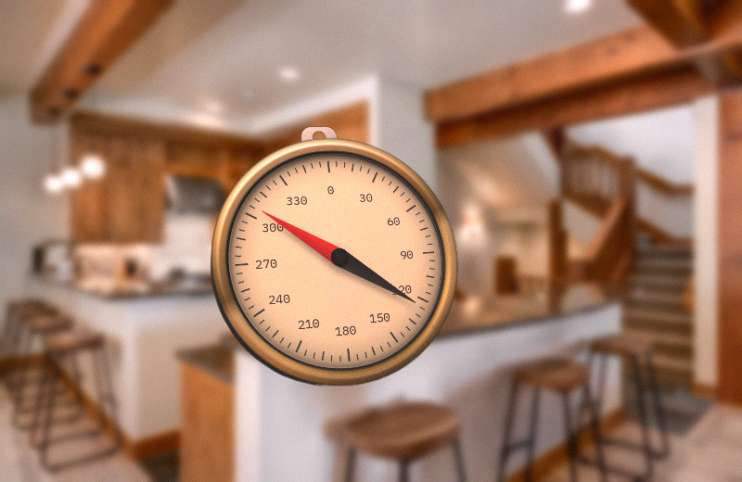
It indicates 305; °
